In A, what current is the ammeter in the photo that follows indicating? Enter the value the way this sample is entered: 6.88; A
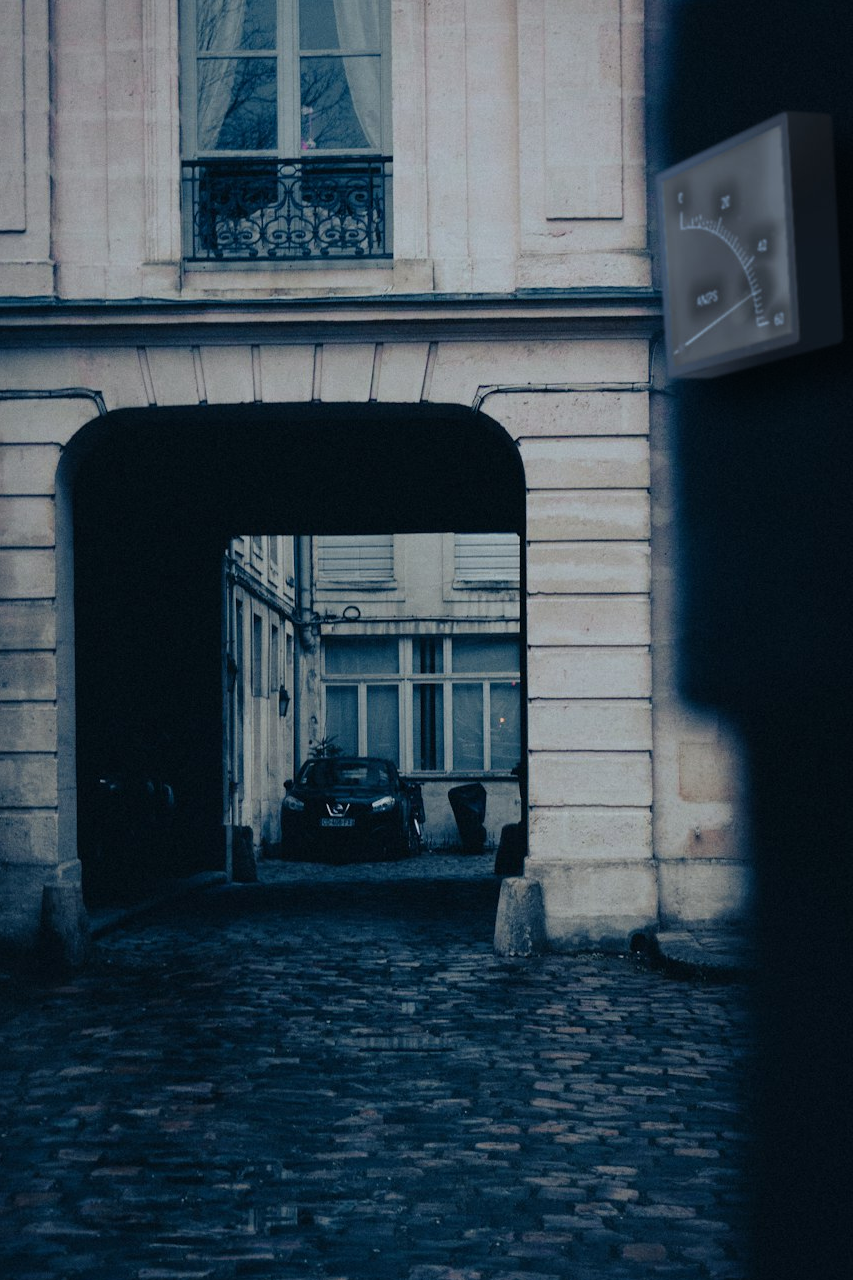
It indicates 50; A
